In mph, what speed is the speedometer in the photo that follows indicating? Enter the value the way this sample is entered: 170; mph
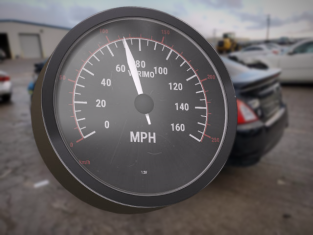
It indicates 70; mph
